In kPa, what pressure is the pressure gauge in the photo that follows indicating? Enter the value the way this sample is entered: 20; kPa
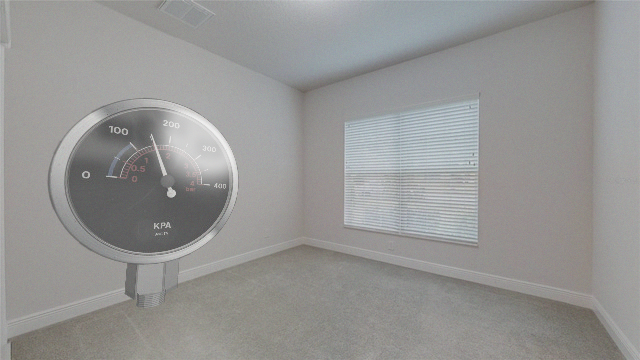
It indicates 150; kPa
